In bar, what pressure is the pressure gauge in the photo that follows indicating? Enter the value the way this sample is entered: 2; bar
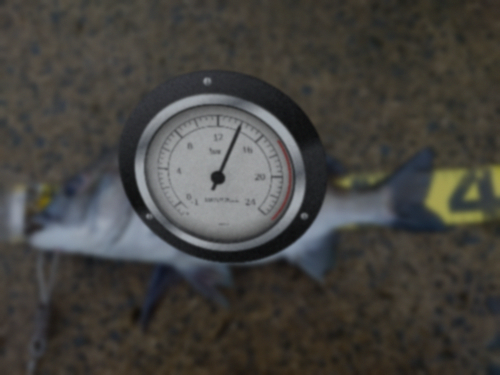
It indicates 14; bar
